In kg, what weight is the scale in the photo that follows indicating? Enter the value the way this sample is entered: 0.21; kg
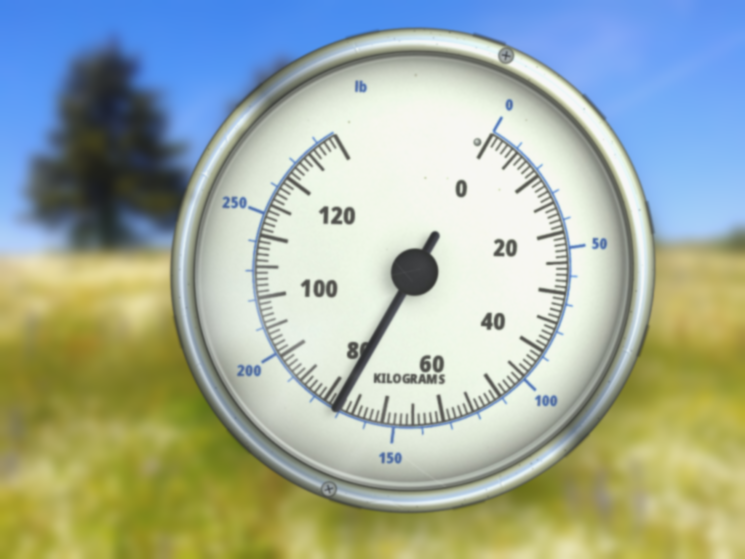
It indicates 78; kg
